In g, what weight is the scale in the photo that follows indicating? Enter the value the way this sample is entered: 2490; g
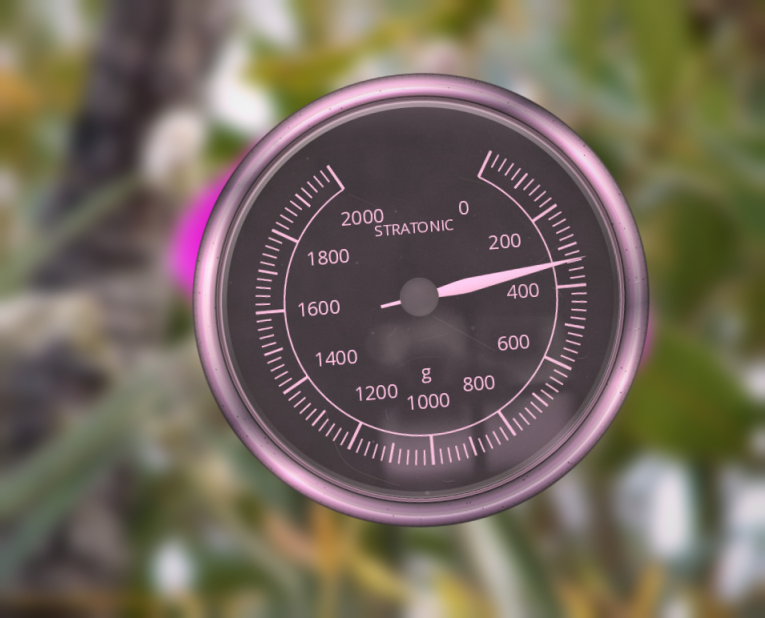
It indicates 340; g
